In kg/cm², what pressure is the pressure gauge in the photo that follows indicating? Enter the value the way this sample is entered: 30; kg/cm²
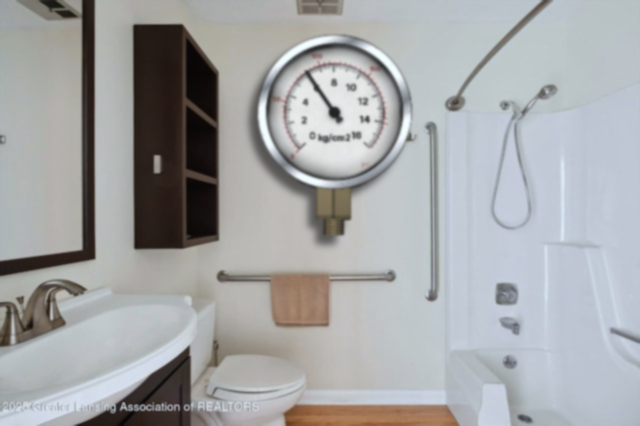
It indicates 6; kg/cm²
